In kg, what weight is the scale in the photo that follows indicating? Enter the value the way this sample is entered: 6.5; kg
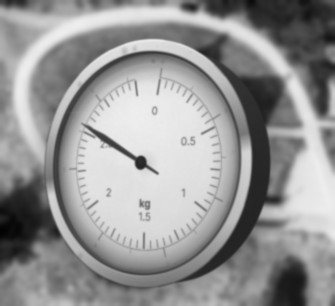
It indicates 2.55; kg
